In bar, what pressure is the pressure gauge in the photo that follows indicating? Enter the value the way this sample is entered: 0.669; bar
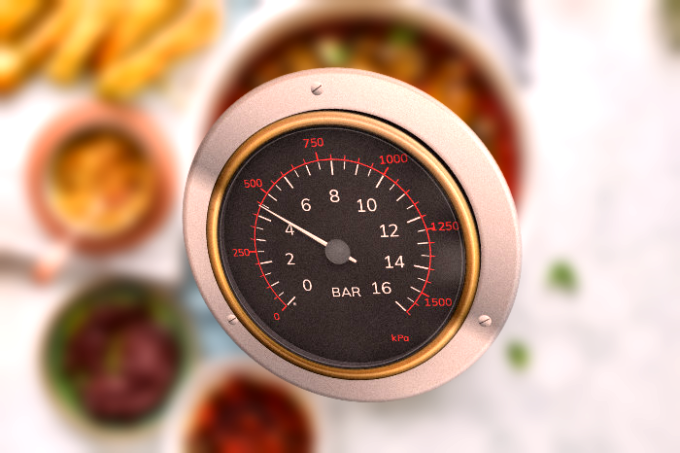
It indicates 4.5; bar
